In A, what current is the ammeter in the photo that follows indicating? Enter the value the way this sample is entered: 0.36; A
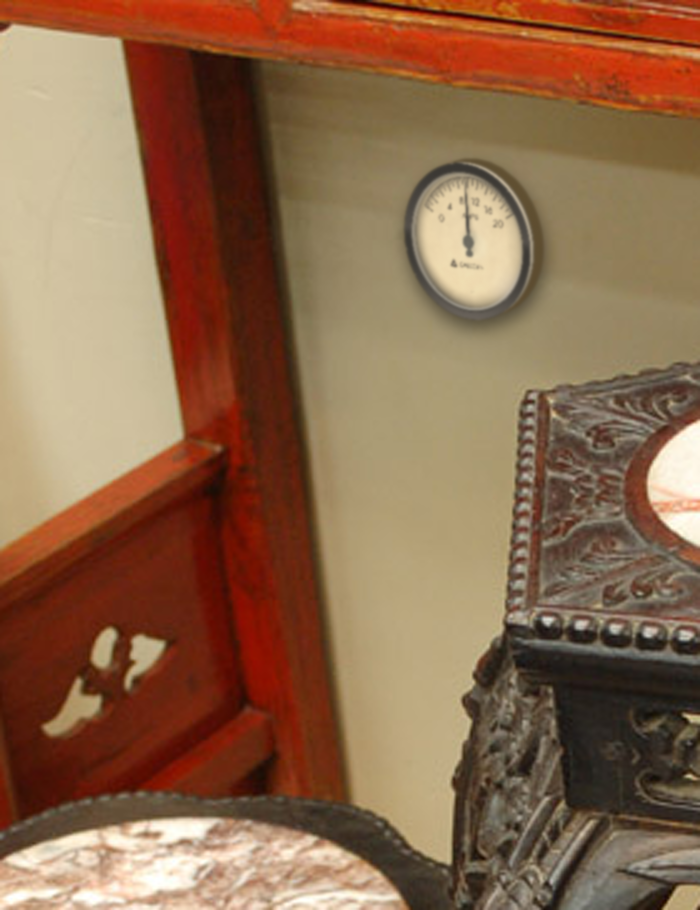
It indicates 10; A
